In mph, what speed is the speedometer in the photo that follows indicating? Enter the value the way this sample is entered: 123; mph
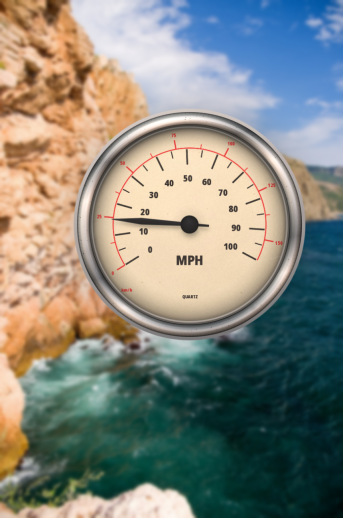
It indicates 15; mph
